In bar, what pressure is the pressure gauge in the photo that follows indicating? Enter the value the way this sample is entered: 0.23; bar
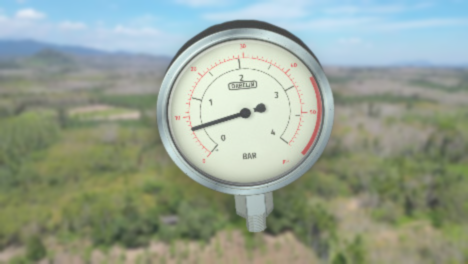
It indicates 0.5; bar
